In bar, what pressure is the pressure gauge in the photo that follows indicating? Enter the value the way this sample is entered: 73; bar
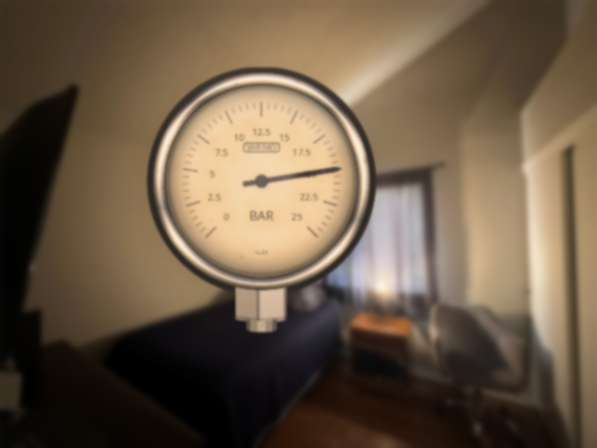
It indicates 20; bar
